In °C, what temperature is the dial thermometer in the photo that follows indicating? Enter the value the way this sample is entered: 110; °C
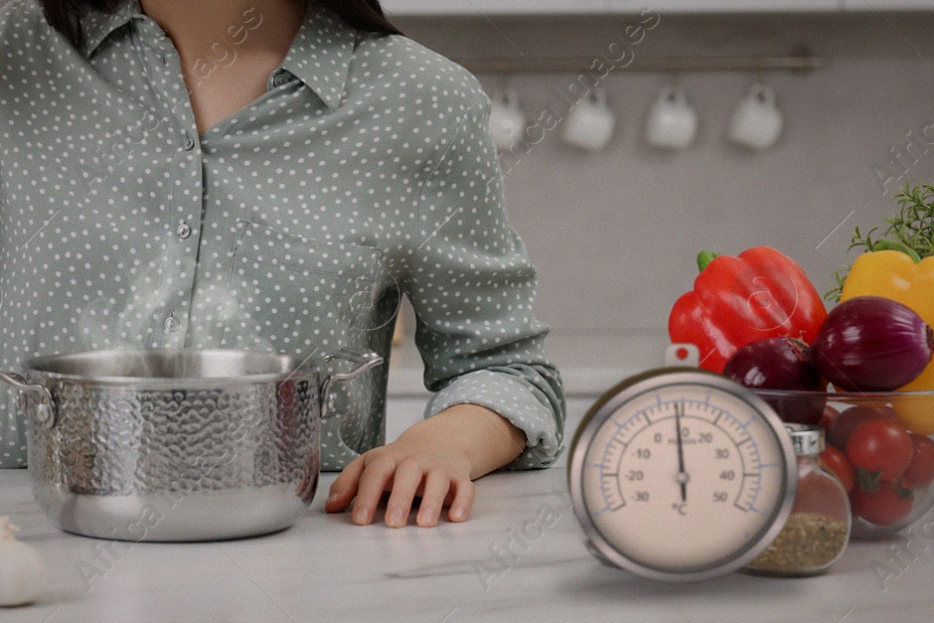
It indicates 8; °C
